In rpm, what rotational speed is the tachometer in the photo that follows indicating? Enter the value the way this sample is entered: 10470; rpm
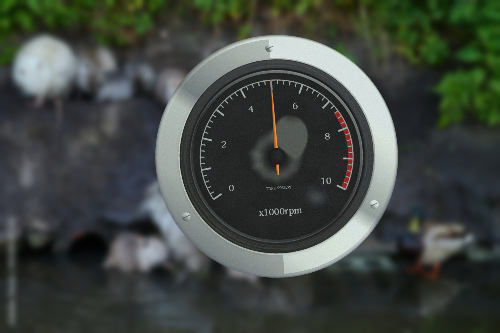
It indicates 5000; rpm
